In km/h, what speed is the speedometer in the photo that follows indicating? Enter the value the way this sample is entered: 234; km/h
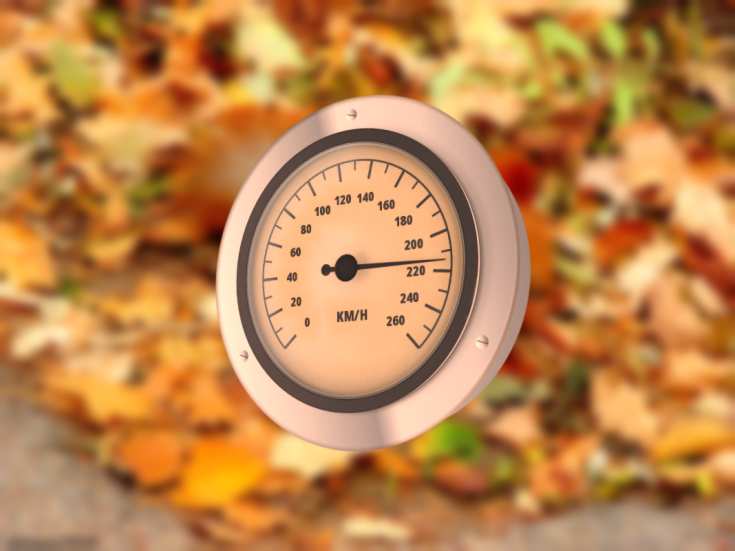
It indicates 215; km/h
